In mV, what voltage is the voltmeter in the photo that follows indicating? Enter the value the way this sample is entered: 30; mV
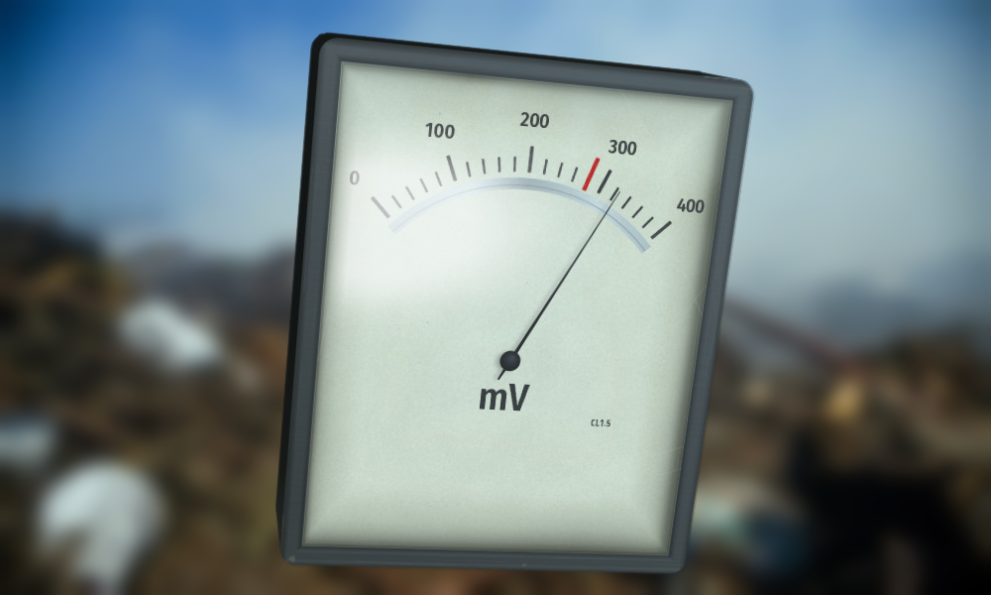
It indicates 320; mV
